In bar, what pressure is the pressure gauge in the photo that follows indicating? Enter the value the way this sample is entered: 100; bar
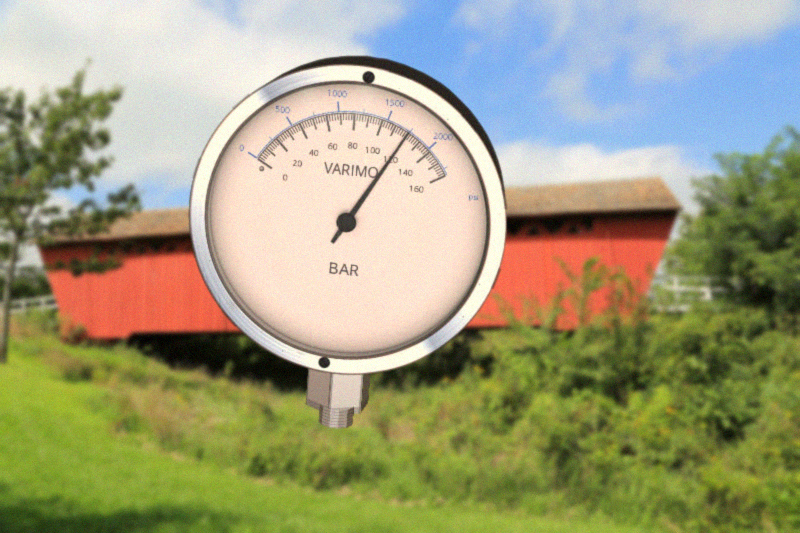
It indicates 120; bar
